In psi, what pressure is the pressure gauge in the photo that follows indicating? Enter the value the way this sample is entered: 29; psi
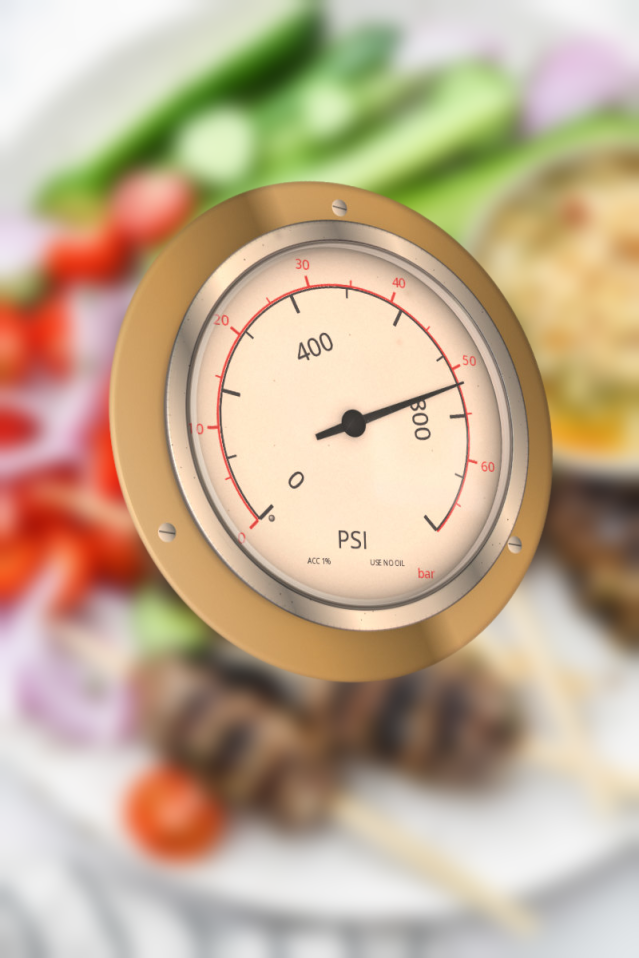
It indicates 750; psi
